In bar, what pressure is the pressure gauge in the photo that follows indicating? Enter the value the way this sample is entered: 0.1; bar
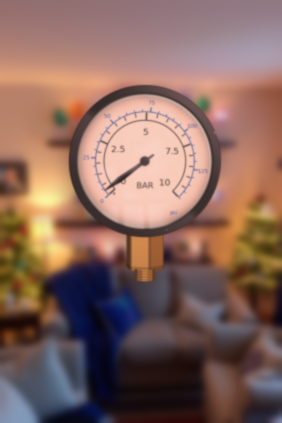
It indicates 0.25; bar
